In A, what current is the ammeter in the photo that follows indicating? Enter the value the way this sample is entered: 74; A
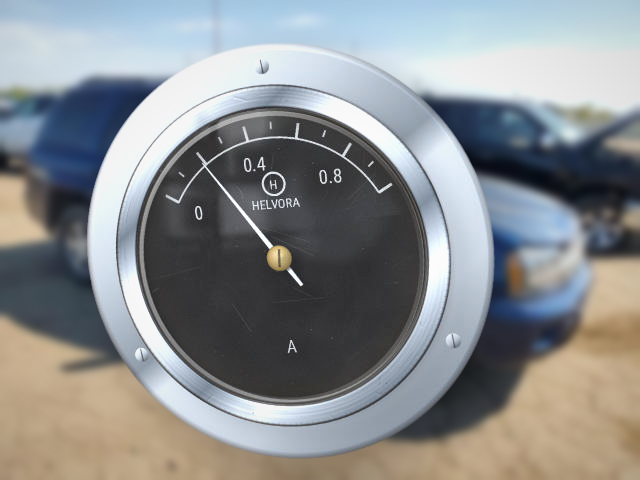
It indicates 0.2; A
